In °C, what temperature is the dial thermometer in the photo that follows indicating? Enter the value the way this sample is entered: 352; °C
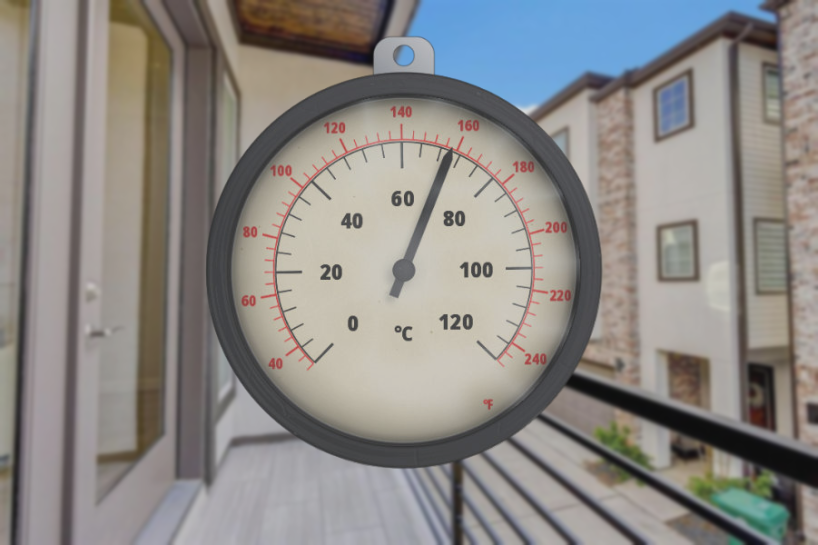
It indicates 70; °C
